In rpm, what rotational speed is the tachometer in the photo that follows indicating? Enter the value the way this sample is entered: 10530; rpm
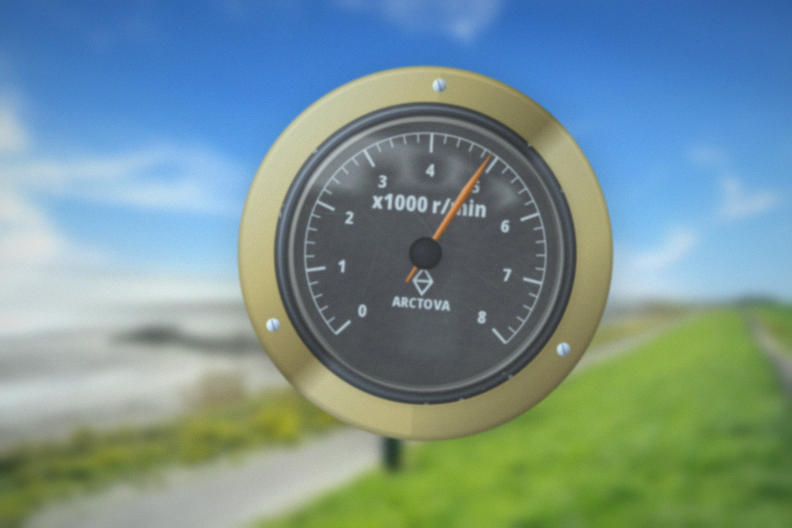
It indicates 4900; rpm
